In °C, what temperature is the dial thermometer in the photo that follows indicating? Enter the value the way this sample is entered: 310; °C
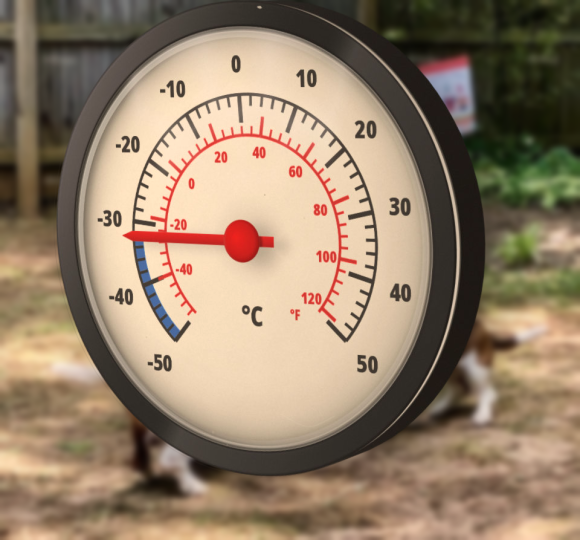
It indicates -32; °C
